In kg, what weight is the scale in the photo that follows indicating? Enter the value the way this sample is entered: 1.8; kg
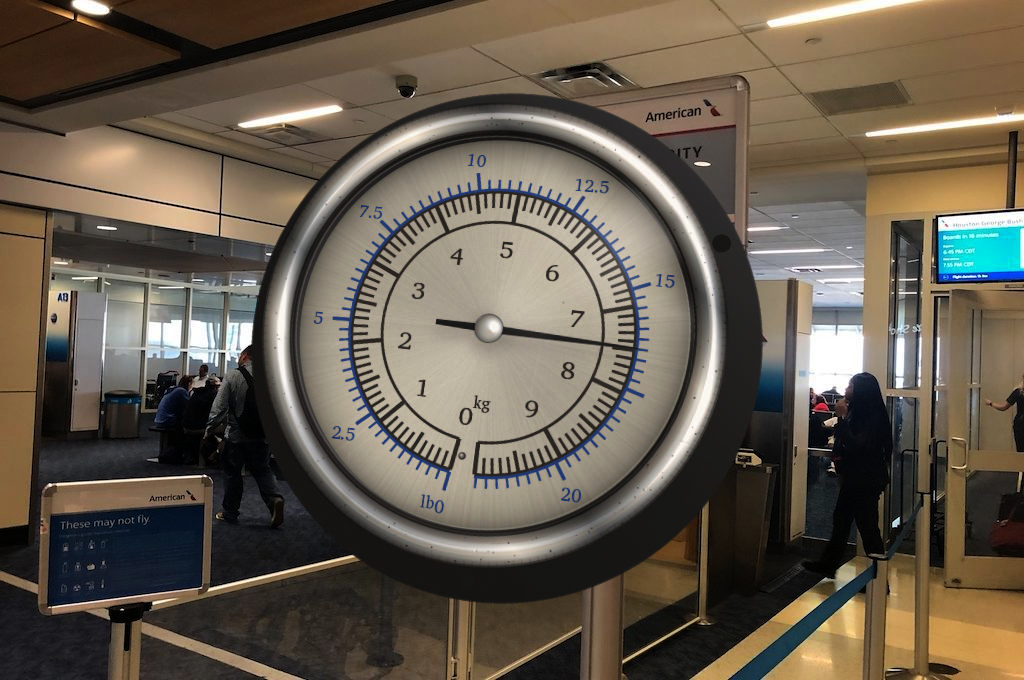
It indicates 7.5; kg
